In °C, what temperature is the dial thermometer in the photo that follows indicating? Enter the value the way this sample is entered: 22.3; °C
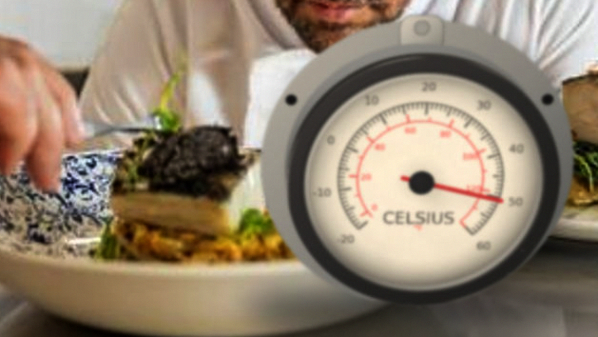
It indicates 50; °C
